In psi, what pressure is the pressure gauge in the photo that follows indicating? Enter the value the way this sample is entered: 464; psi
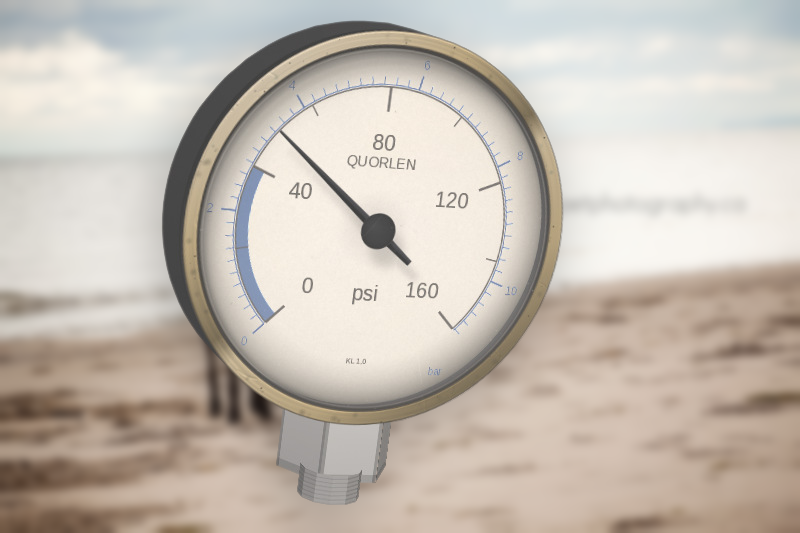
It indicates 50; psi
